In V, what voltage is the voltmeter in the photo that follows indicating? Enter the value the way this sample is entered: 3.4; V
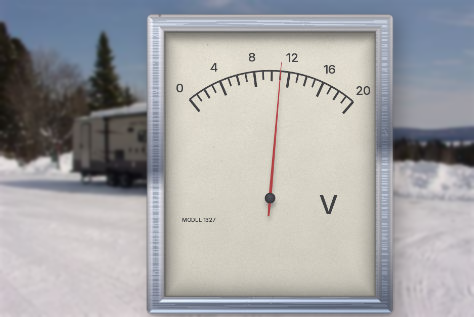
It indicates 11; V
